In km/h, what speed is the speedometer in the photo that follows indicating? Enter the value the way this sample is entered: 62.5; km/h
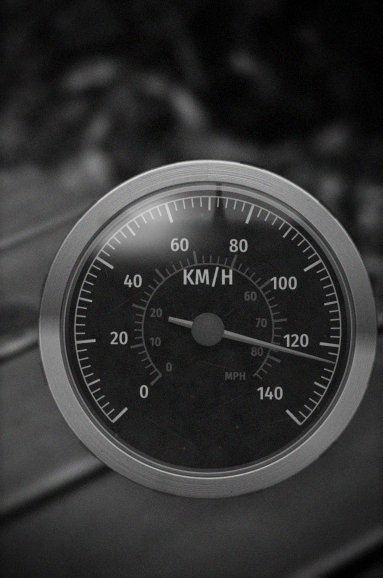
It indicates 124; km/h
